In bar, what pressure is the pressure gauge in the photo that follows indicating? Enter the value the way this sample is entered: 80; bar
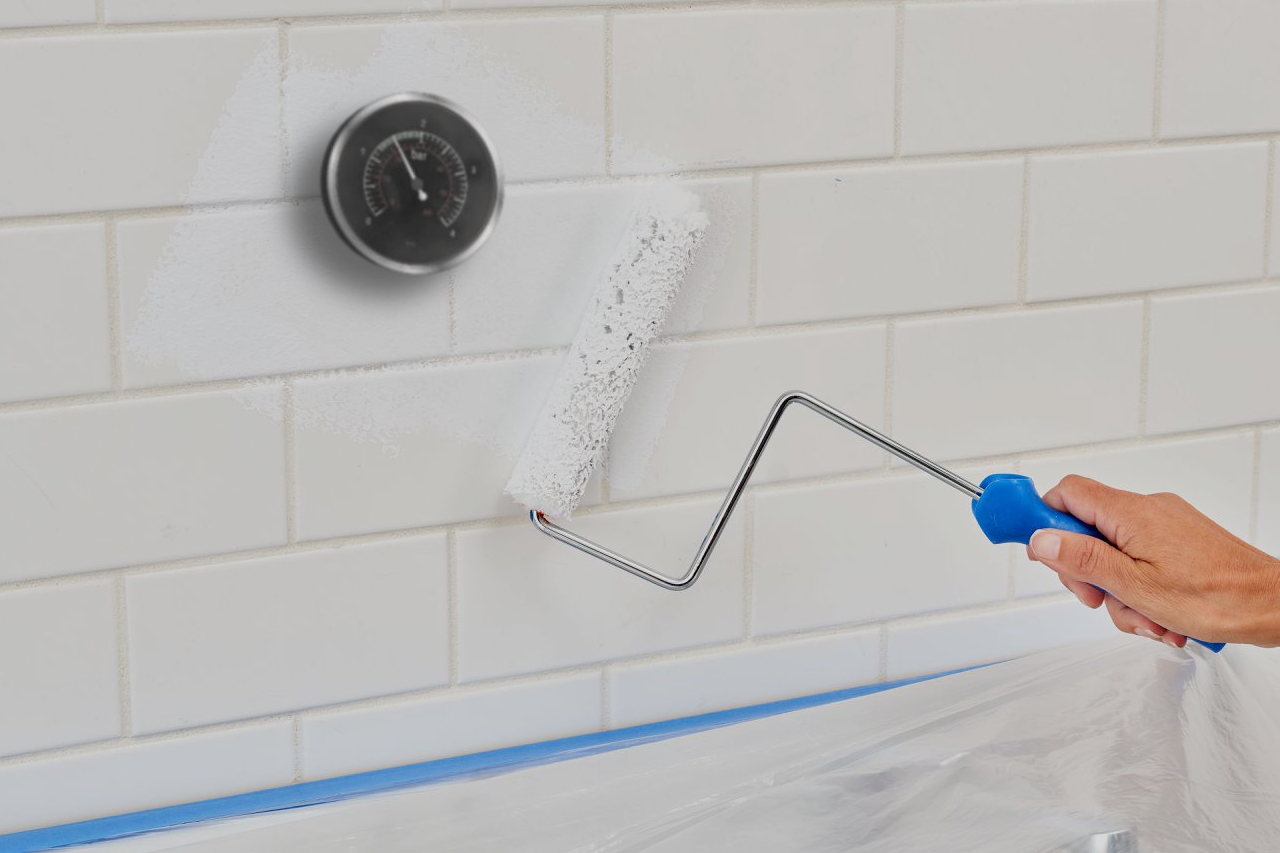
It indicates 1.5; bar
